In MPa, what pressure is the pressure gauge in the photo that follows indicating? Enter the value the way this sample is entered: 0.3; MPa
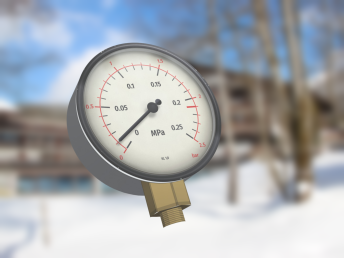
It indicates 0.01; MPa
